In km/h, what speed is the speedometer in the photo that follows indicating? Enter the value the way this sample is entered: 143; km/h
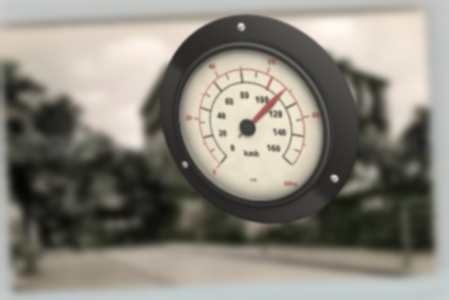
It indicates 110; km/h
